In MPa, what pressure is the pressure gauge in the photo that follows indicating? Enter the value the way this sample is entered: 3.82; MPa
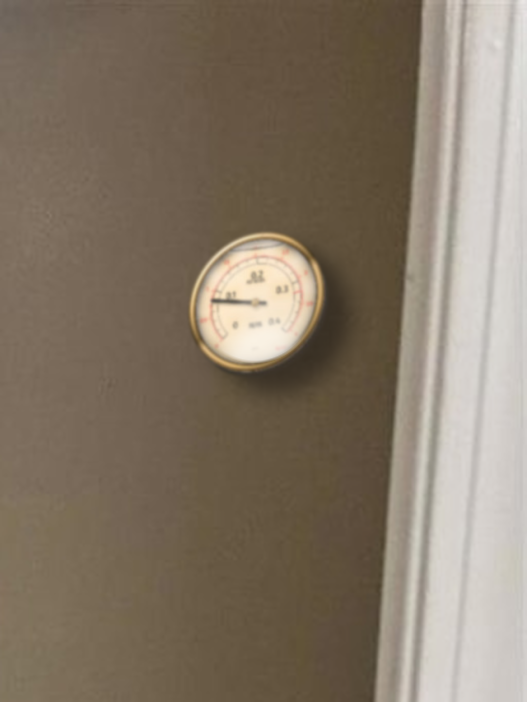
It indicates 0.08; MPa
